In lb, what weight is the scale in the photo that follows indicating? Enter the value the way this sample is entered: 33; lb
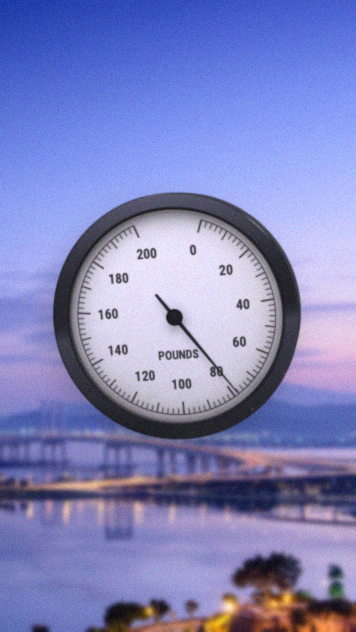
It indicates 78; lb
